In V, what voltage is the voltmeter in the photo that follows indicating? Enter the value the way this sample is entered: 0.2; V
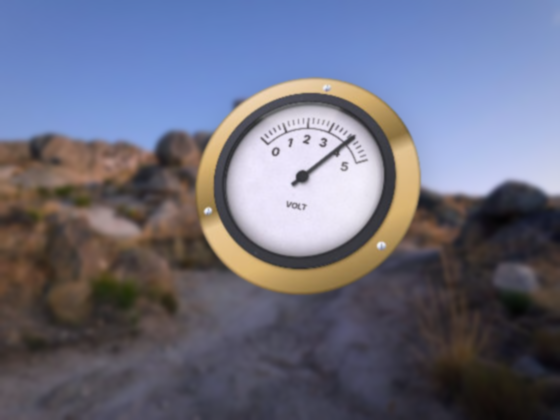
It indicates 4; V
